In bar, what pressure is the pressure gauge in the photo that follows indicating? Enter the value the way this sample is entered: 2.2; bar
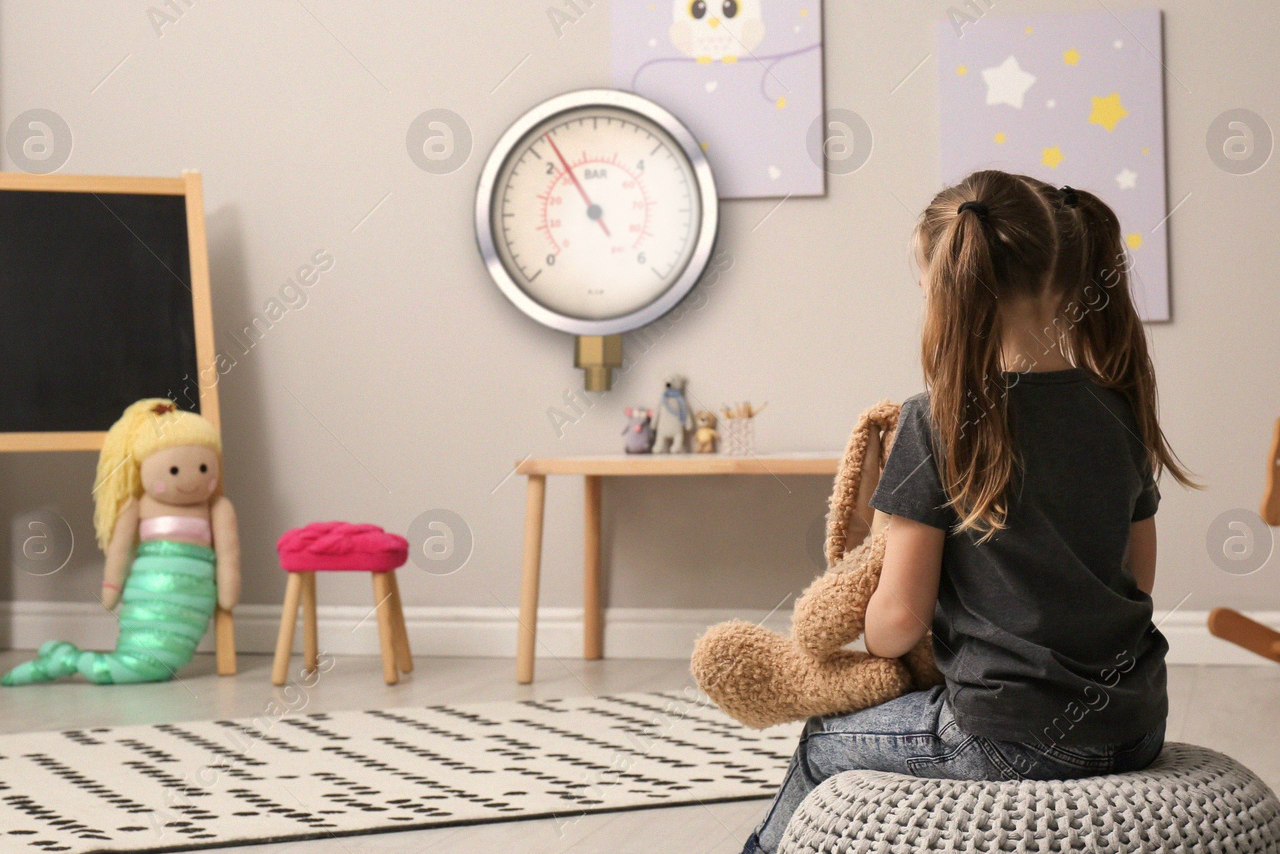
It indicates 2.3; bar
